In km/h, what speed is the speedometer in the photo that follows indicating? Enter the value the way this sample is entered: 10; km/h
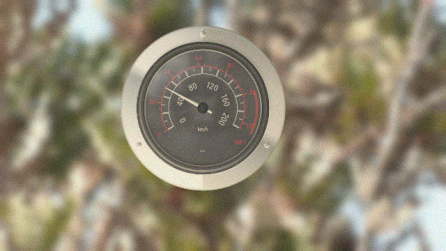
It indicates 50; km/h
